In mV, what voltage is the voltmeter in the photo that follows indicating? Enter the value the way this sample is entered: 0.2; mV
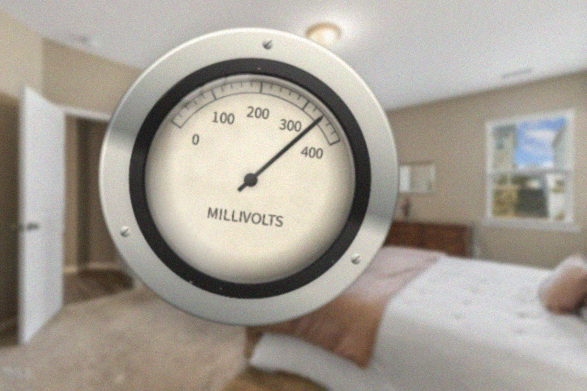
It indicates 340; mV
